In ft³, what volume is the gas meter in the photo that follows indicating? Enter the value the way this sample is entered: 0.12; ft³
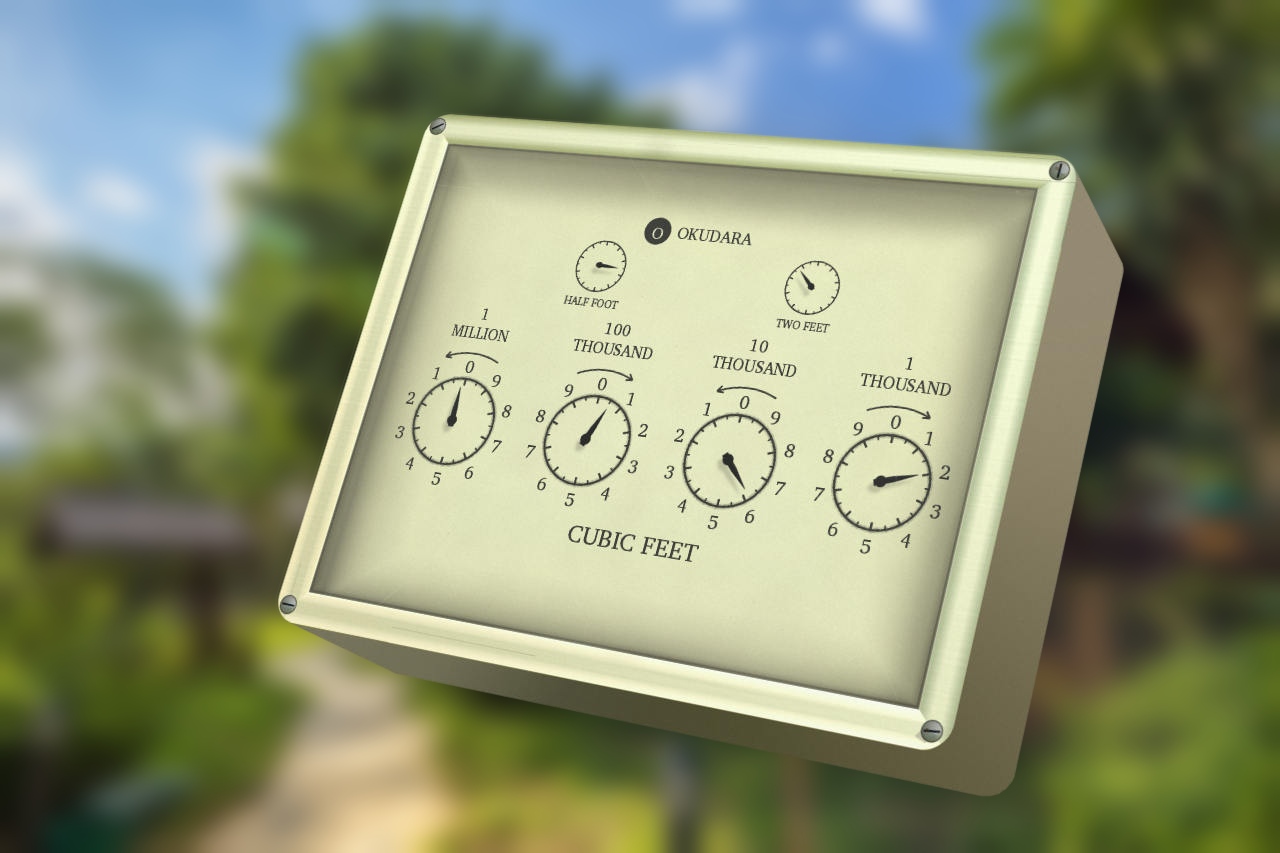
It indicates 6200; ft³
